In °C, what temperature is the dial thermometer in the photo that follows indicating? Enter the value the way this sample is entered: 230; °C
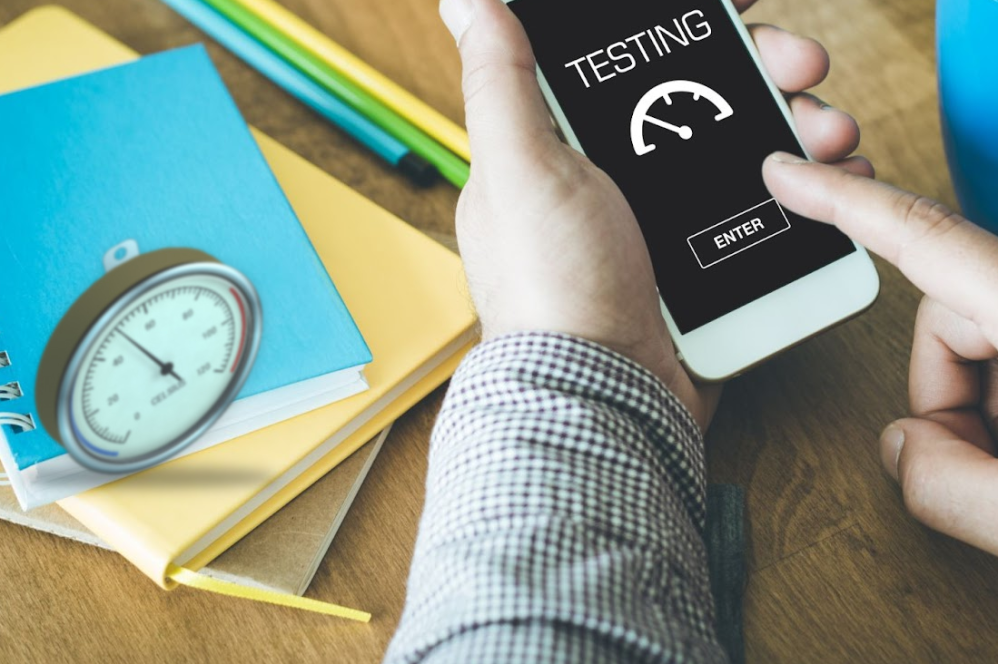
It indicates 50; °C
